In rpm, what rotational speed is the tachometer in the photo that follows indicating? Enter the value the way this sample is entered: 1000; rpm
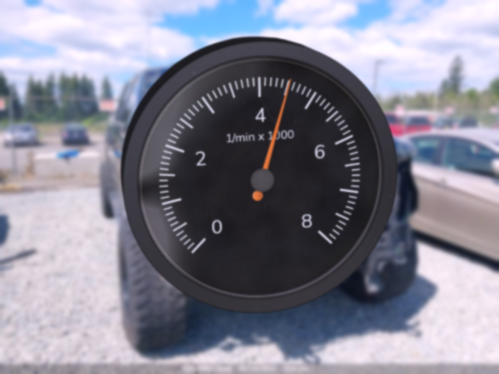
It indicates 4500; rpm
